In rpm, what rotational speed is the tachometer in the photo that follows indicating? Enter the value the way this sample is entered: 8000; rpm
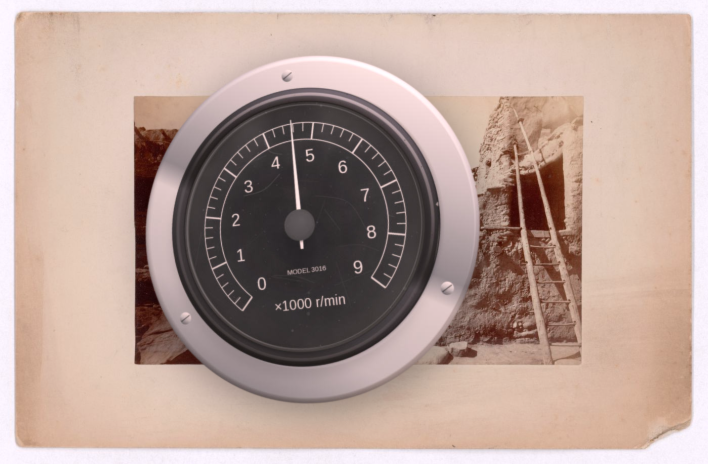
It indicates 4600; rpm
